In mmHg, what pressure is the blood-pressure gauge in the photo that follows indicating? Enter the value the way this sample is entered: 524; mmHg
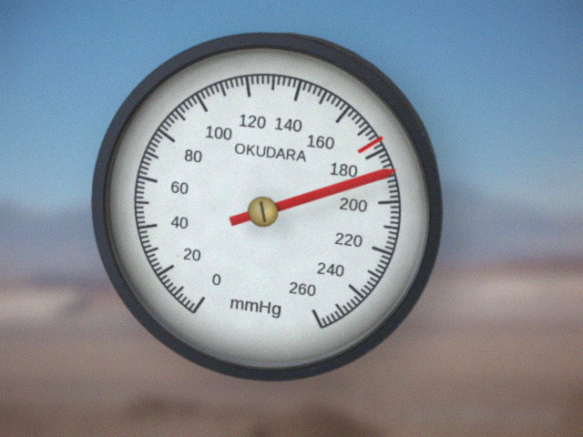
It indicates 188; mmHg
